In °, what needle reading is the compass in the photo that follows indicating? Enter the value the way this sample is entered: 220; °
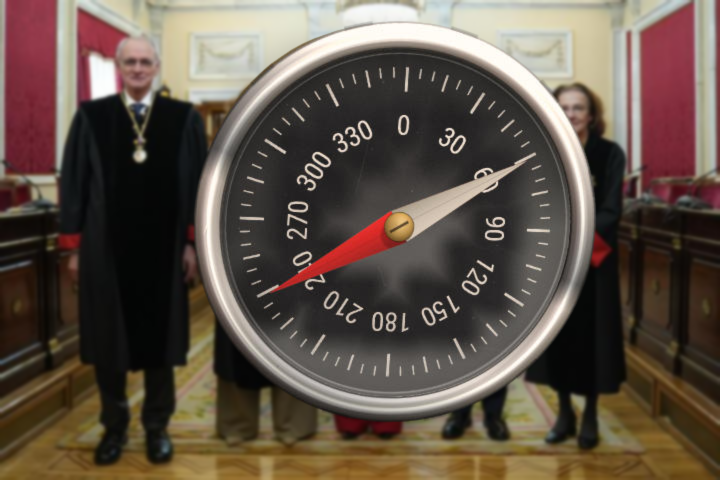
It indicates 240; °
